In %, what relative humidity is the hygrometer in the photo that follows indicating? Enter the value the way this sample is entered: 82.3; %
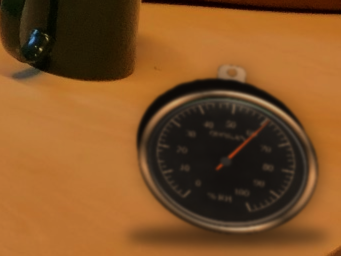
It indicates 60; %
